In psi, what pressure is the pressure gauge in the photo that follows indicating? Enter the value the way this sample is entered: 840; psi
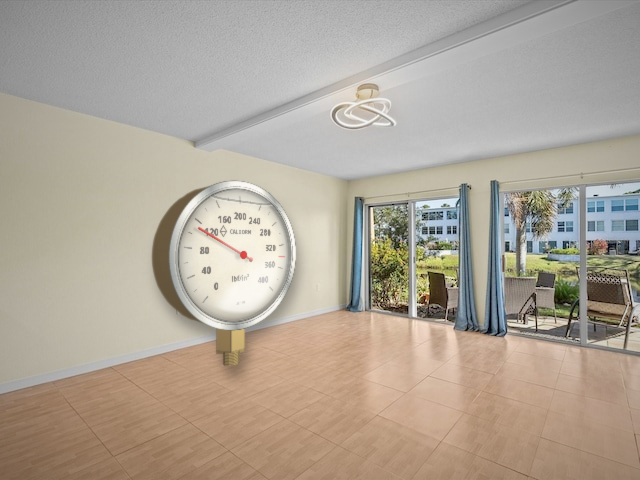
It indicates 110; psi
